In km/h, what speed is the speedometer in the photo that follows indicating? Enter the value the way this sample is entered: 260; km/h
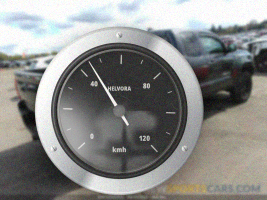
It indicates 45; km/h
